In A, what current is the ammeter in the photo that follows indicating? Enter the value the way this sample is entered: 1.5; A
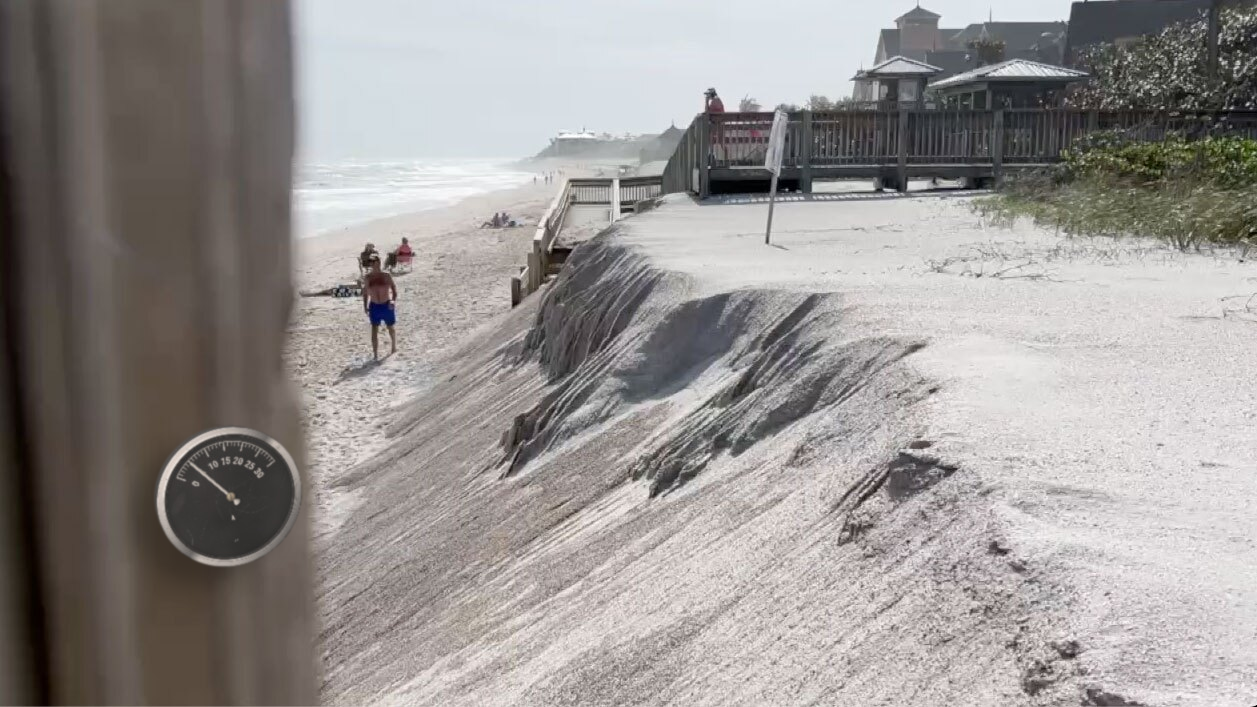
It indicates 5; A
